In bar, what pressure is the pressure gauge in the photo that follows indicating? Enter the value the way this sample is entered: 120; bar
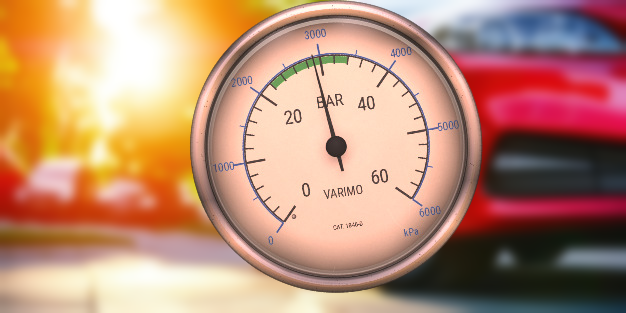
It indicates 29; bar
